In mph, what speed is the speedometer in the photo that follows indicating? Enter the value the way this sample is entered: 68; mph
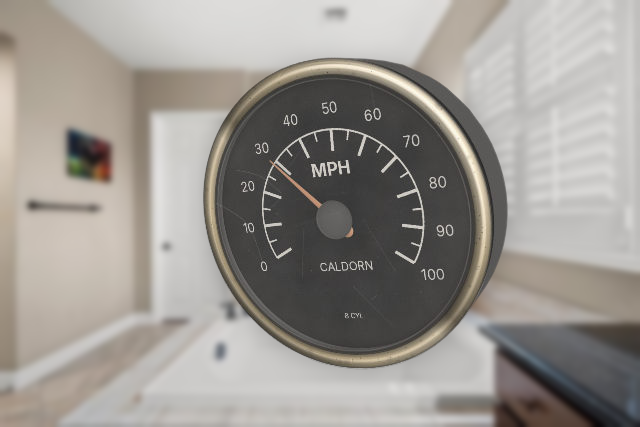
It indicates 30; mph
